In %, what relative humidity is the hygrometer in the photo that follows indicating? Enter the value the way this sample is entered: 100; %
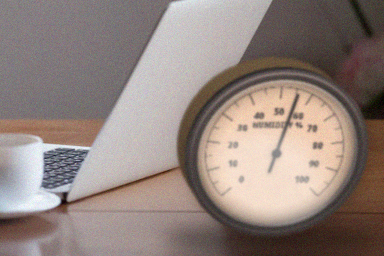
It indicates 55; %
